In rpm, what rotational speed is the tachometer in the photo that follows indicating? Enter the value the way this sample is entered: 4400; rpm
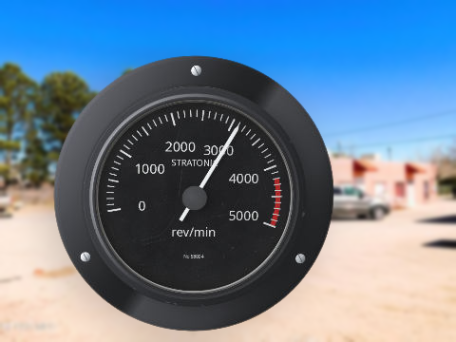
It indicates 3100; rpm
